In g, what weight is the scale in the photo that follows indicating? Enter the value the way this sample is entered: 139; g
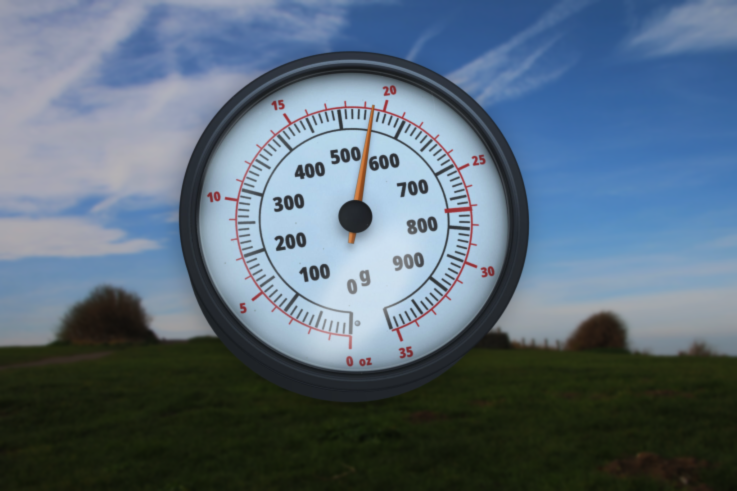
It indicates 550; g
